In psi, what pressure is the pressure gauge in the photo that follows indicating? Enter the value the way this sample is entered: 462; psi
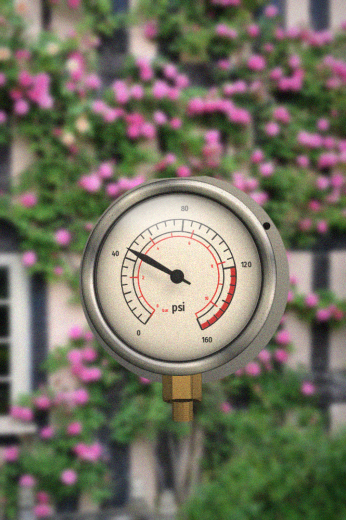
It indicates 45; psi
